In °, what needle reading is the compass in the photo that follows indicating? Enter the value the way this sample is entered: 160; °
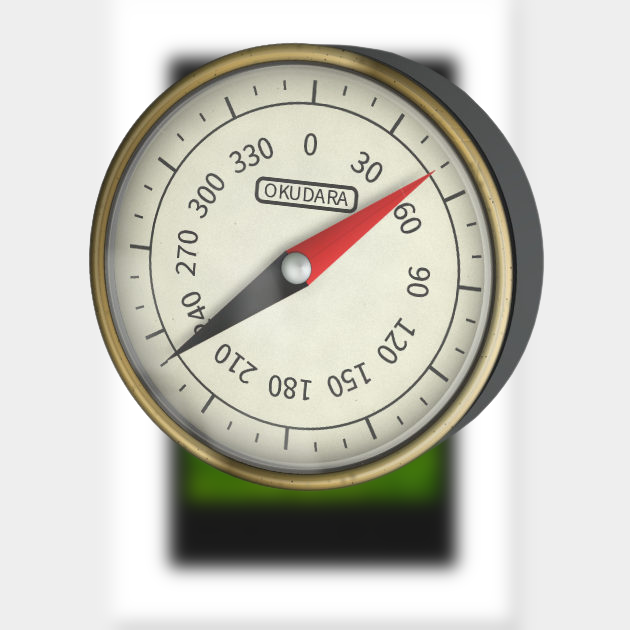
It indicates 50; °
